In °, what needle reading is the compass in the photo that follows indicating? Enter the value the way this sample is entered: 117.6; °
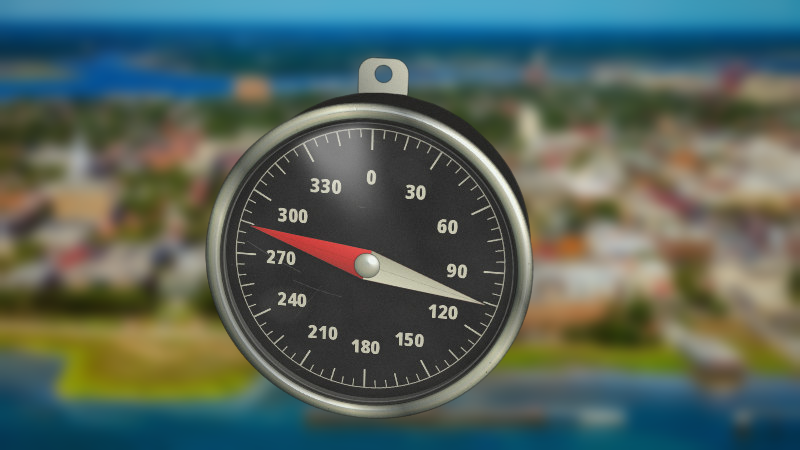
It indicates 285; °
